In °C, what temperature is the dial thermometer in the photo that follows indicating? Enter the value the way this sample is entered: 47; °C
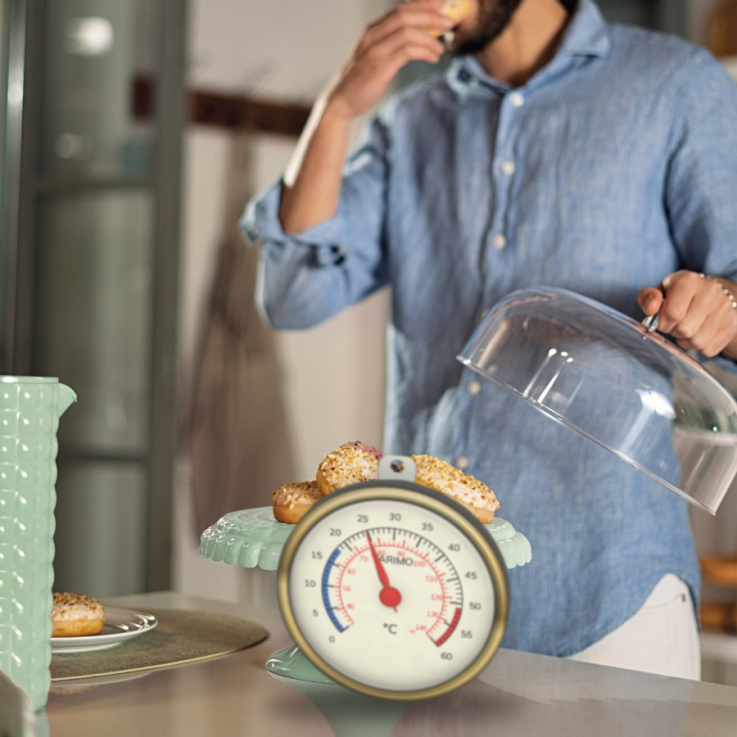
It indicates 25; °C
